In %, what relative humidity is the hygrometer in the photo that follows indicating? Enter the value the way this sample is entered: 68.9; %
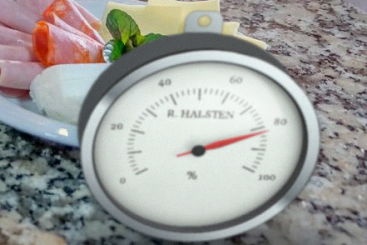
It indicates 80; %
